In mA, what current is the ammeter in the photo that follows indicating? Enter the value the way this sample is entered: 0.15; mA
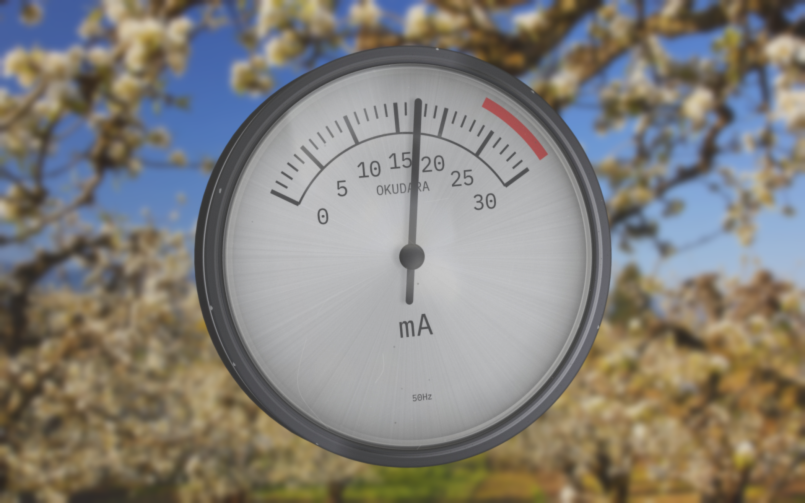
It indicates 17; mA
